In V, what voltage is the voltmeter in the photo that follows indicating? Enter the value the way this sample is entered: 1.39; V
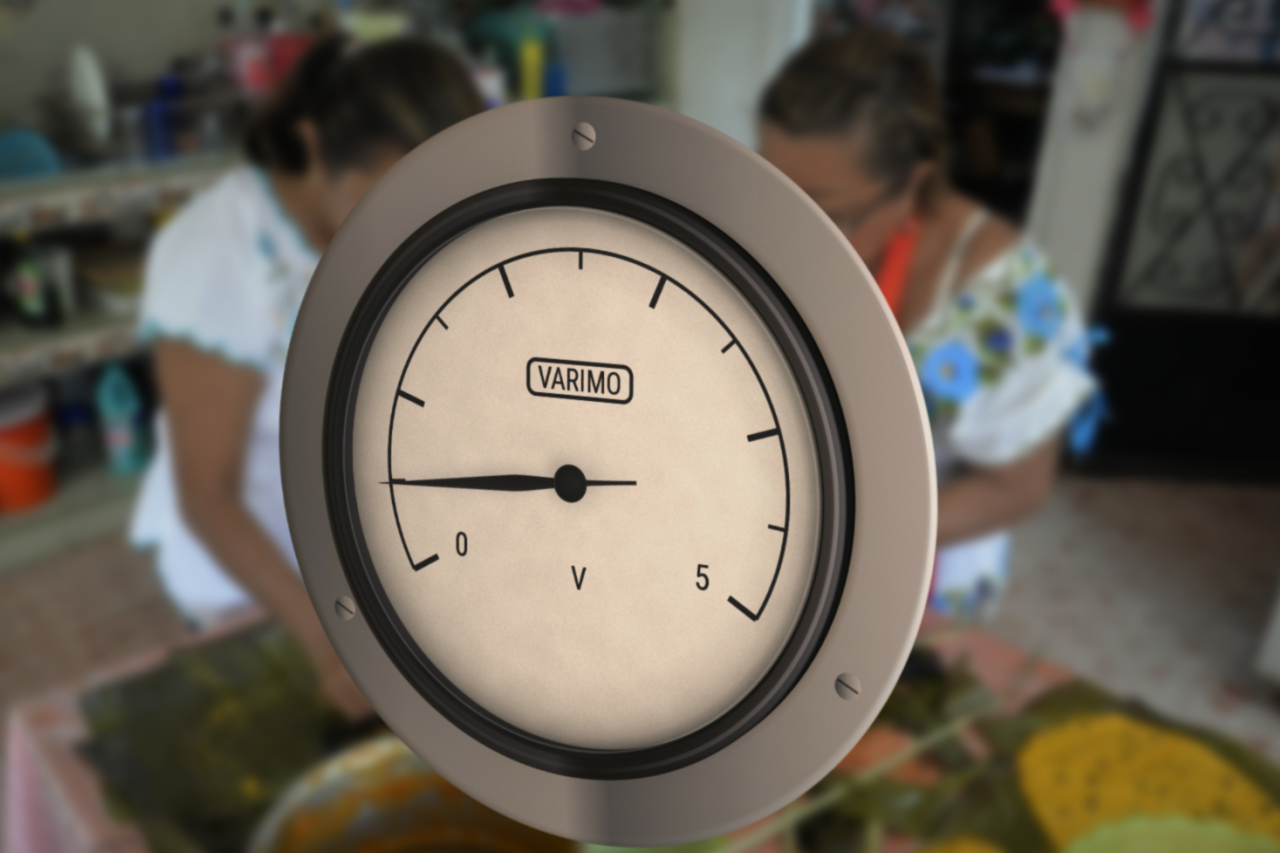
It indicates 0.5; V
